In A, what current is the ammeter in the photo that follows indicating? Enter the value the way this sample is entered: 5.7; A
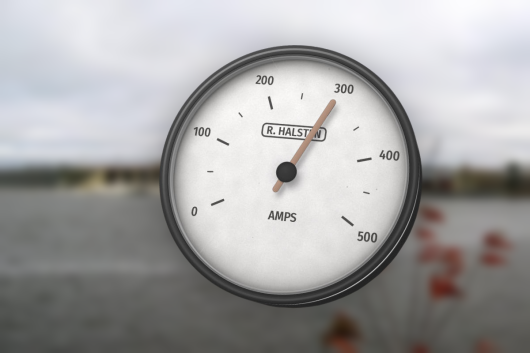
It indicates 300; A
